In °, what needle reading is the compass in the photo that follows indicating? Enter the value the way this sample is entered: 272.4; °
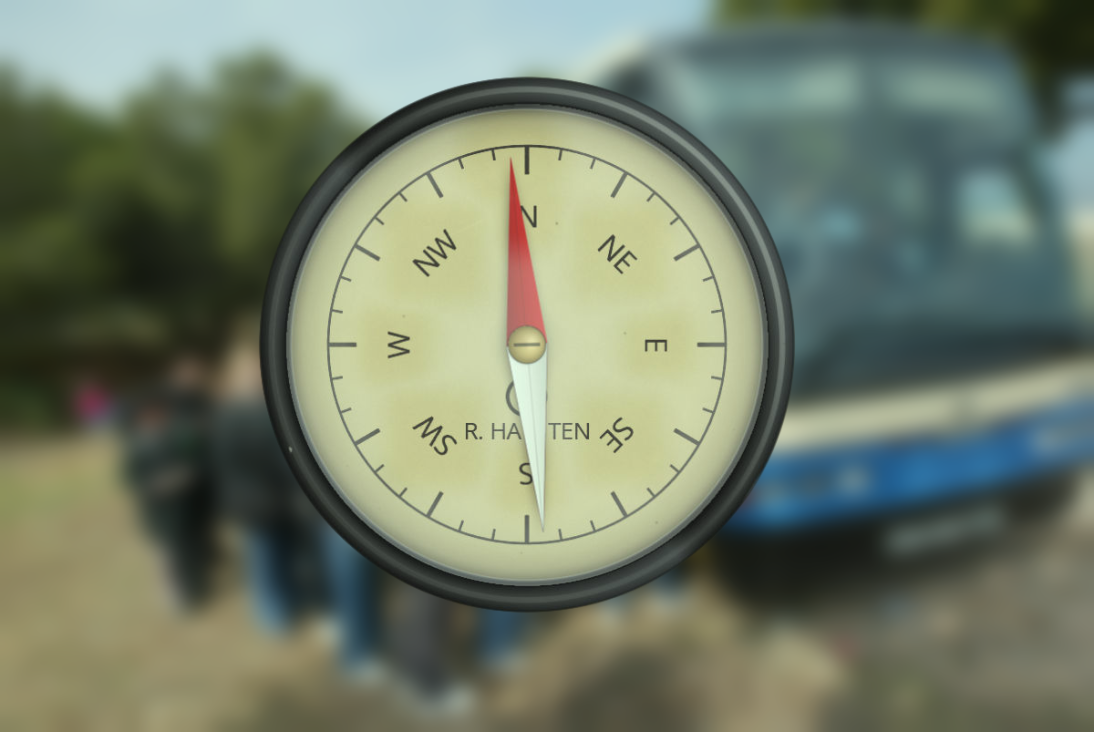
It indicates 355; °
